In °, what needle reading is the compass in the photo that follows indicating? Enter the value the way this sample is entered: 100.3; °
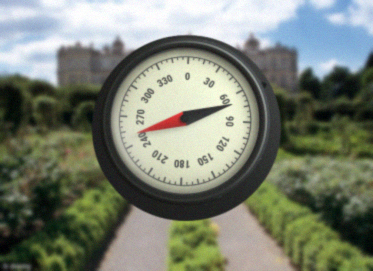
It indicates 250; °
